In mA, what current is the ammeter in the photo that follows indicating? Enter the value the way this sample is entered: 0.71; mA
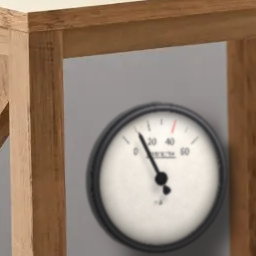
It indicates 10; mA
